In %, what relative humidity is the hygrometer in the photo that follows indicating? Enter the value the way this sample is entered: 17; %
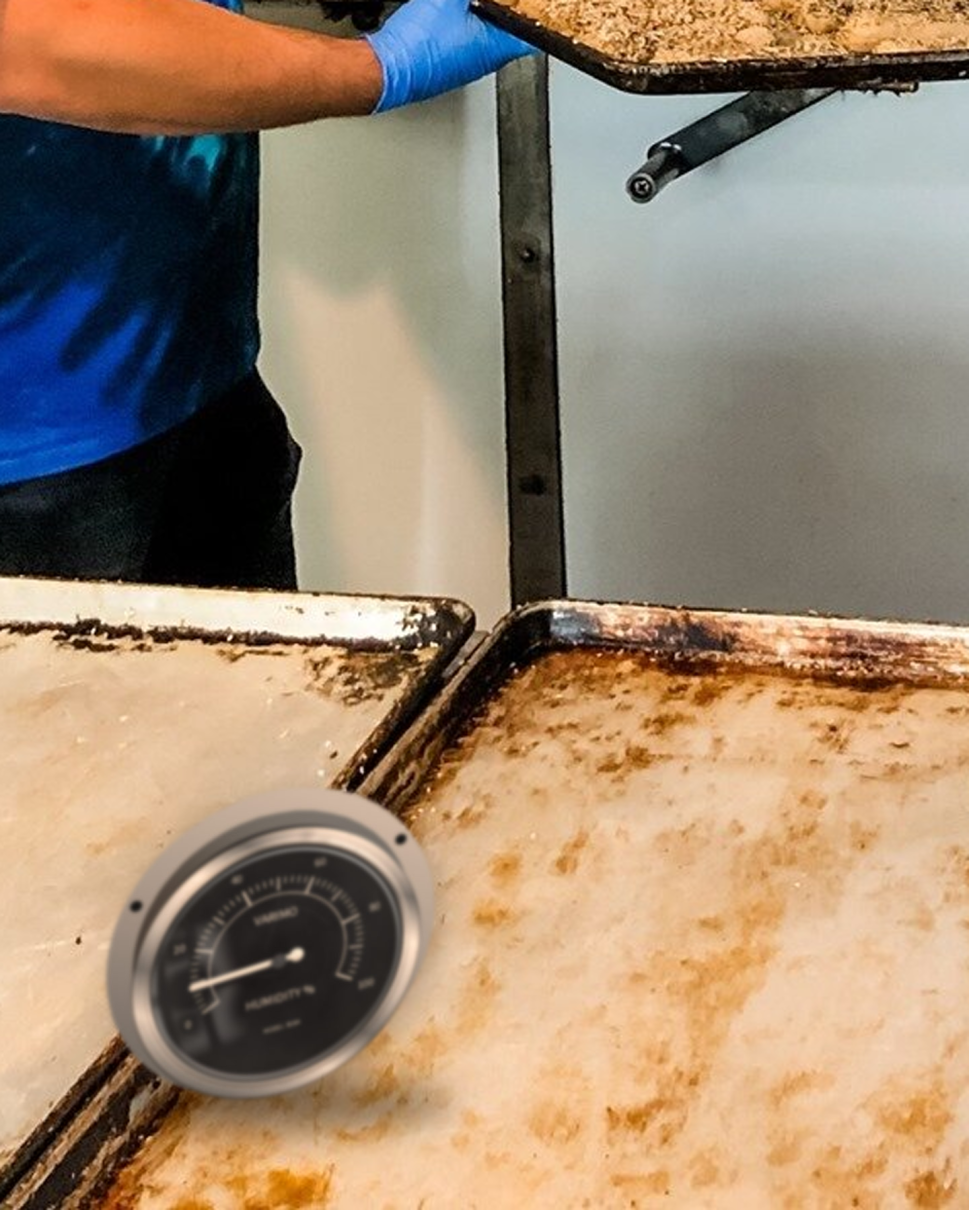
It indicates 10; %
